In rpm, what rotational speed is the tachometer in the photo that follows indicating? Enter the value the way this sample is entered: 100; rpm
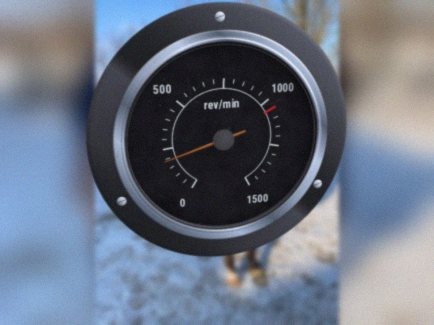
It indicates 200; rpm
